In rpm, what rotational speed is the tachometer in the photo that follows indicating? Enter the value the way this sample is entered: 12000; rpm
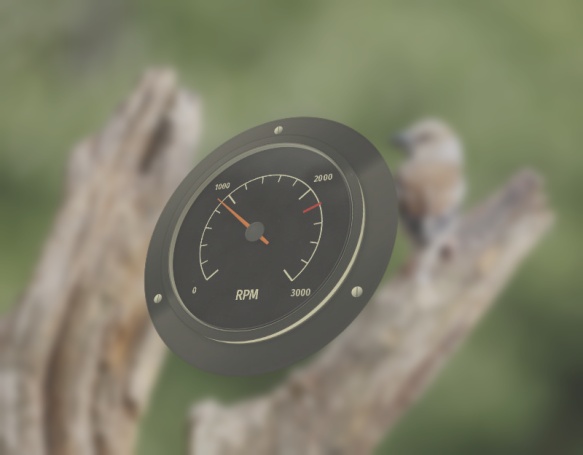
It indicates 900; rpm
